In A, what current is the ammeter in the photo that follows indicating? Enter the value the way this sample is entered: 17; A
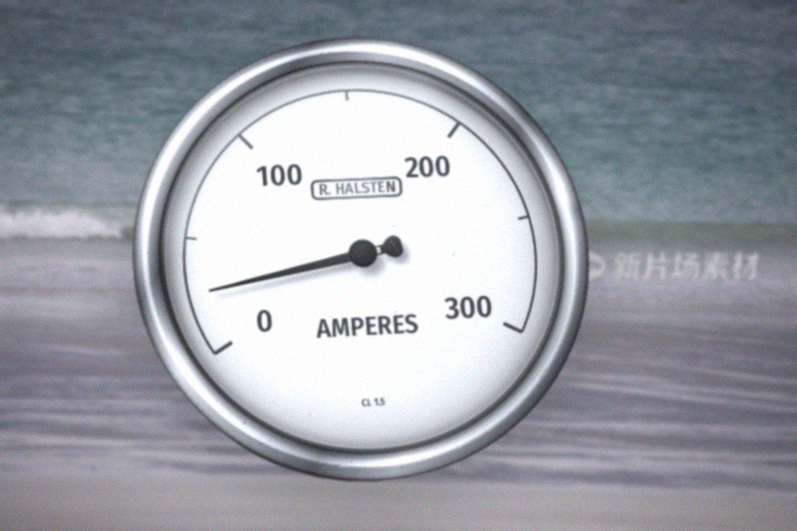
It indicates 25; A
